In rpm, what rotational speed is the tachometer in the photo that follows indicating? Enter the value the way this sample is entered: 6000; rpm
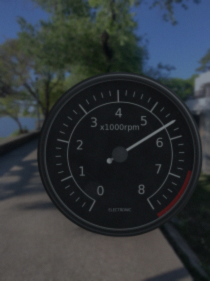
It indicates 5600; rpm
